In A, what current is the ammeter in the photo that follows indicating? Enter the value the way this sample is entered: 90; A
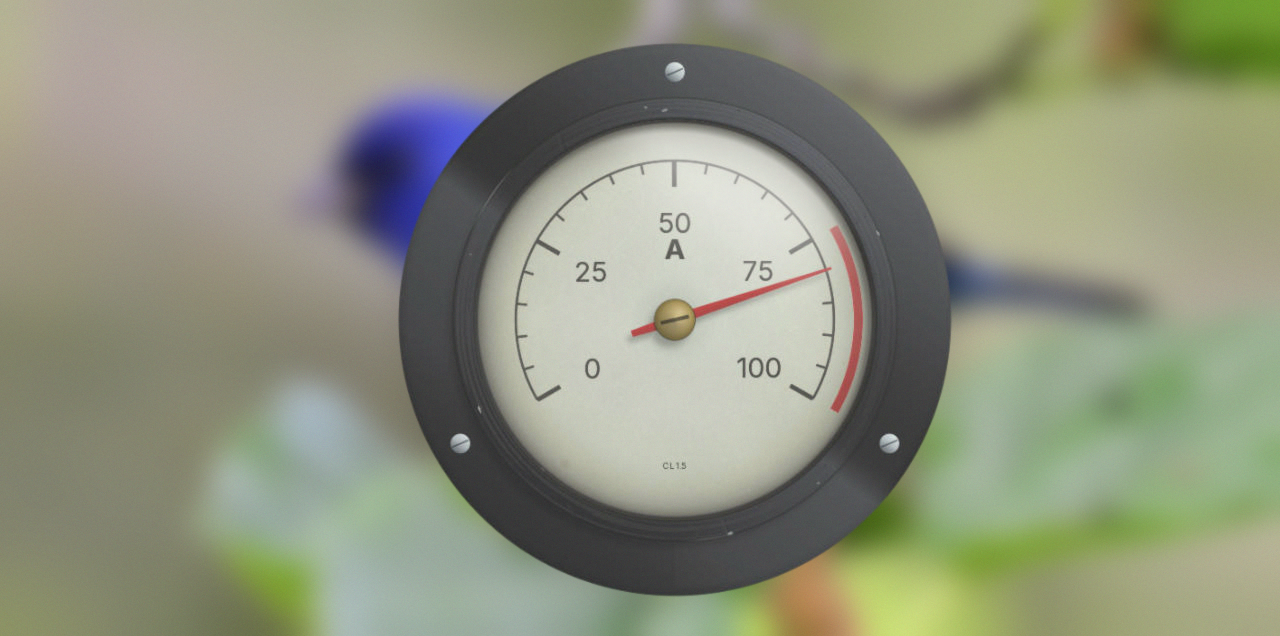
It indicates 80; A
